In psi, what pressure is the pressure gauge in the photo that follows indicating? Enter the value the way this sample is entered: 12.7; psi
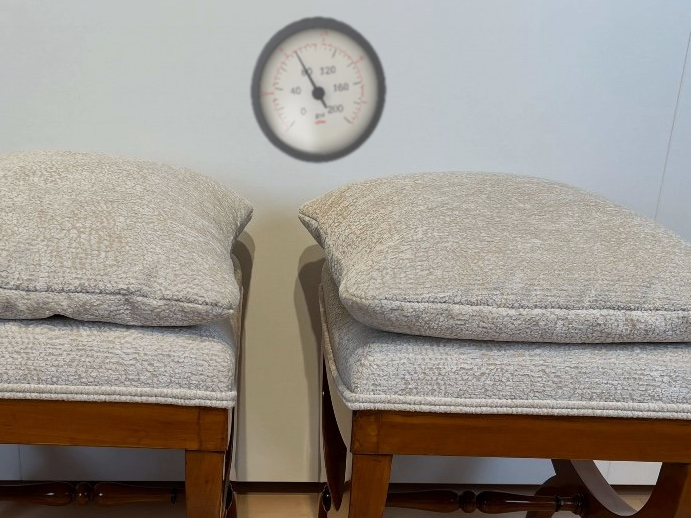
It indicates 80; psi
